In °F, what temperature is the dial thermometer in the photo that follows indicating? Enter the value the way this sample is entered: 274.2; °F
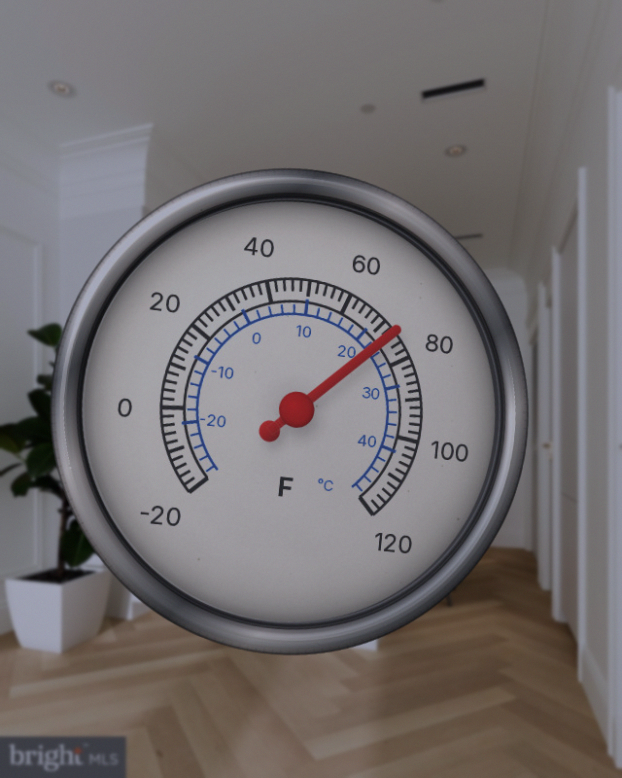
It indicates 73; °F
